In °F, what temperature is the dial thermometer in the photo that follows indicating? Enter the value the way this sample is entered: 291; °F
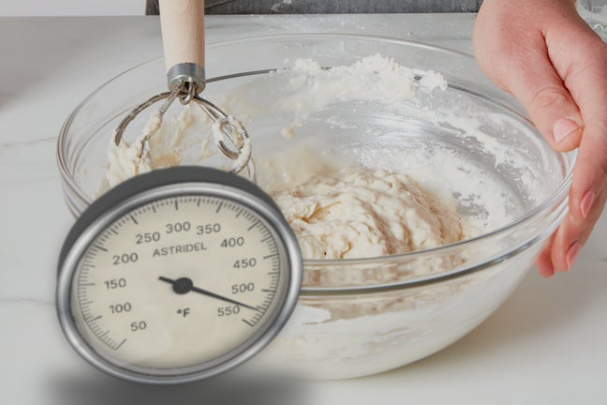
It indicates 525; °F
